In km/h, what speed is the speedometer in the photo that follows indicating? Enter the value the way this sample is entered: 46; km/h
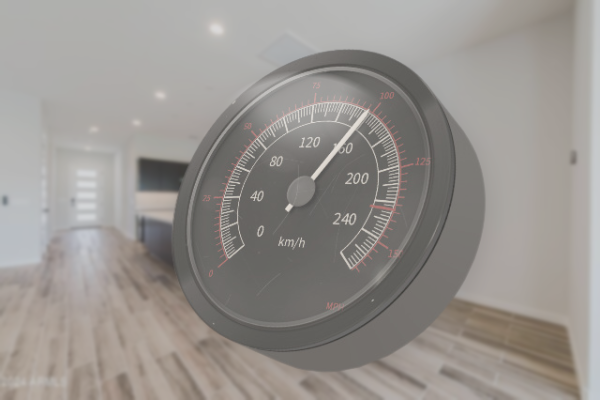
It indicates 160; km/h
